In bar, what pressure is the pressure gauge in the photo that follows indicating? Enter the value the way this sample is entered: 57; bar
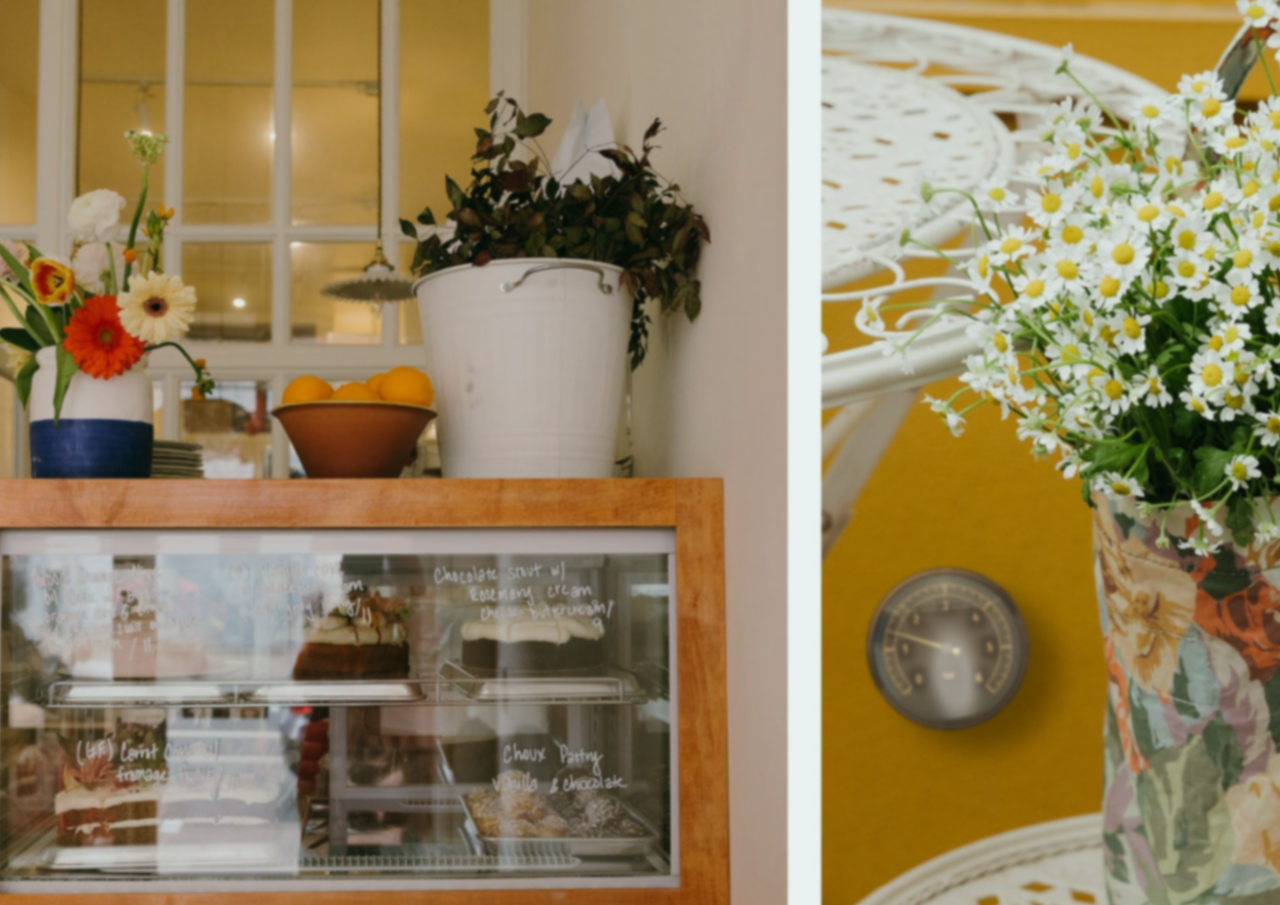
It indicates 1.4; bar
